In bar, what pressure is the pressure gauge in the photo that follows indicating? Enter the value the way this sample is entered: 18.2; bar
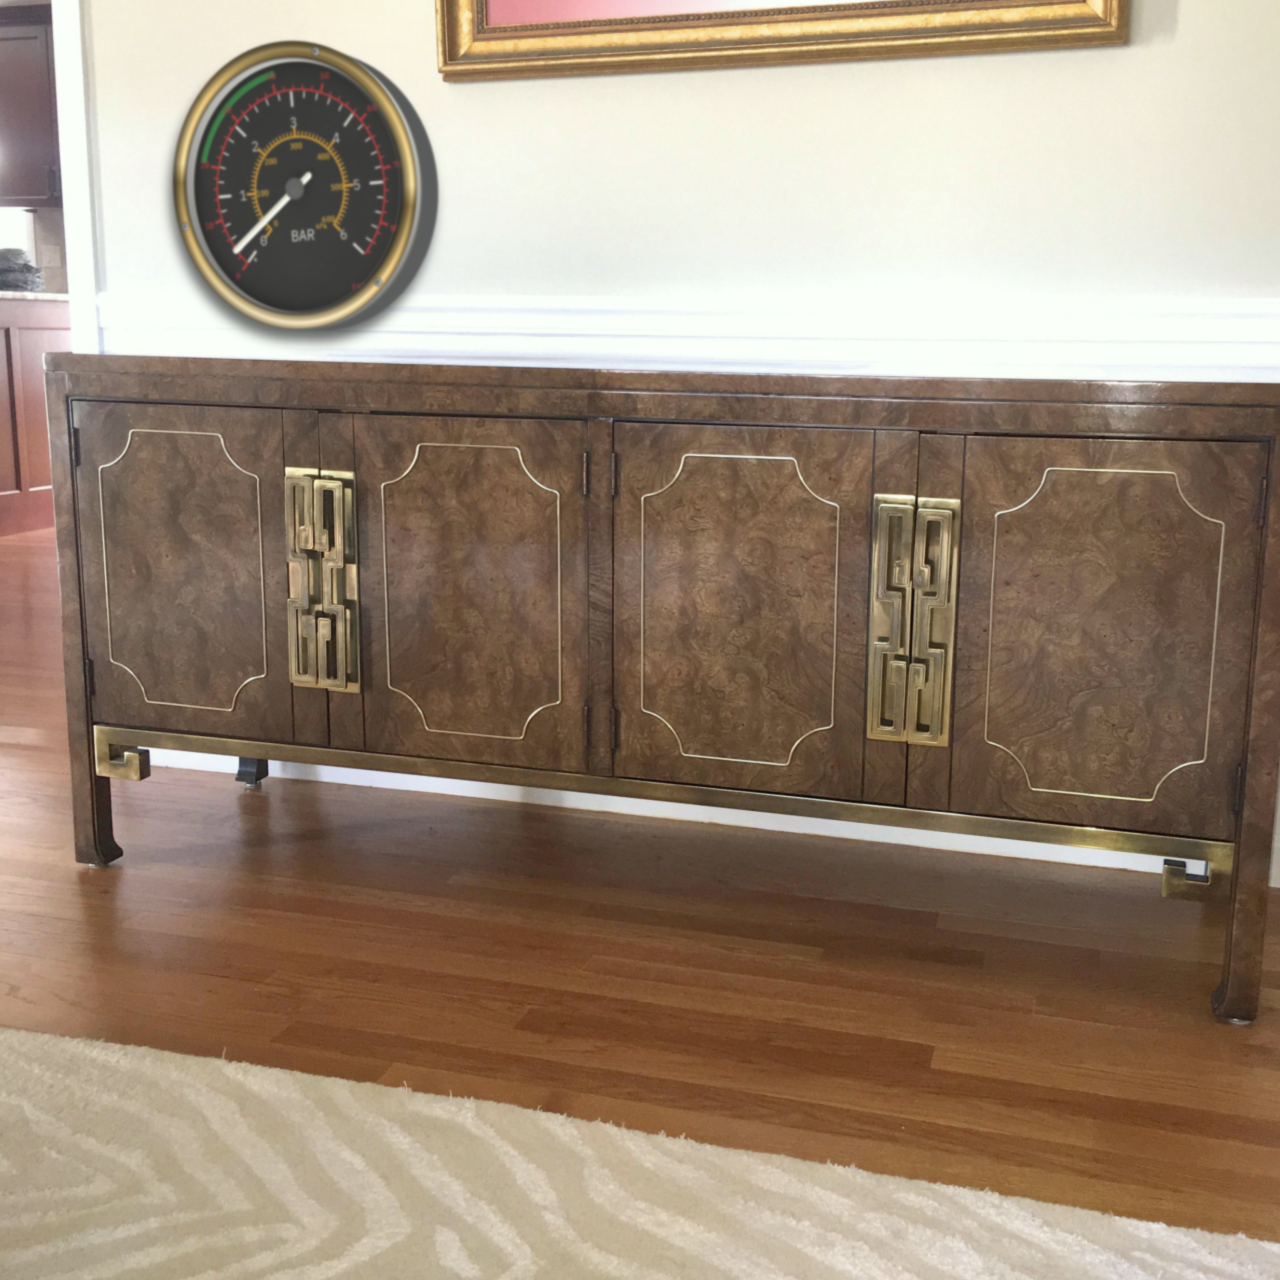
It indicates 0.2; bar
